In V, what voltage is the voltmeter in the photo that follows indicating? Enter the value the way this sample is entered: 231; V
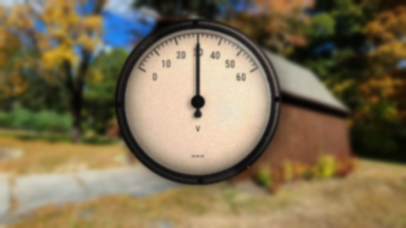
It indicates 30; V
